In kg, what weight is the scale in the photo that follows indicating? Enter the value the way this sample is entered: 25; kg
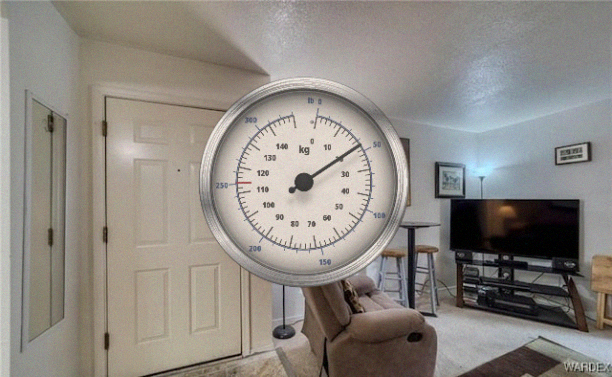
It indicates 20; kg
